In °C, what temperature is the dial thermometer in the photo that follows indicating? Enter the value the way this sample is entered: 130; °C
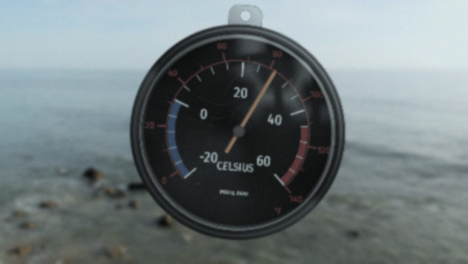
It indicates 28; °C
